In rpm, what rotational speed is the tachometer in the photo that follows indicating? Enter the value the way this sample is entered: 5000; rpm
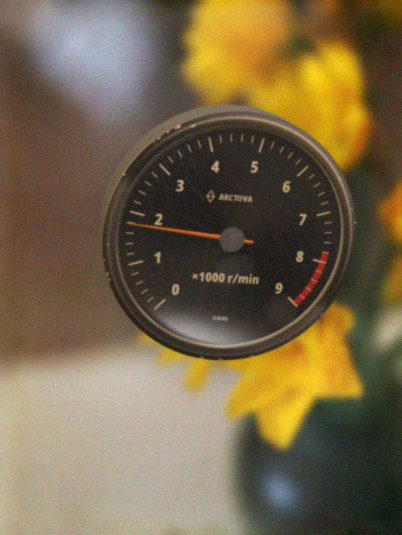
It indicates 1800; rpm
